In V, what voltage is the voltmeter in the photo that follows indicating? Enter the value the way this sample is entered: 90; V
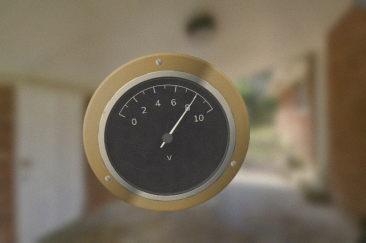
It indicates 8; V
